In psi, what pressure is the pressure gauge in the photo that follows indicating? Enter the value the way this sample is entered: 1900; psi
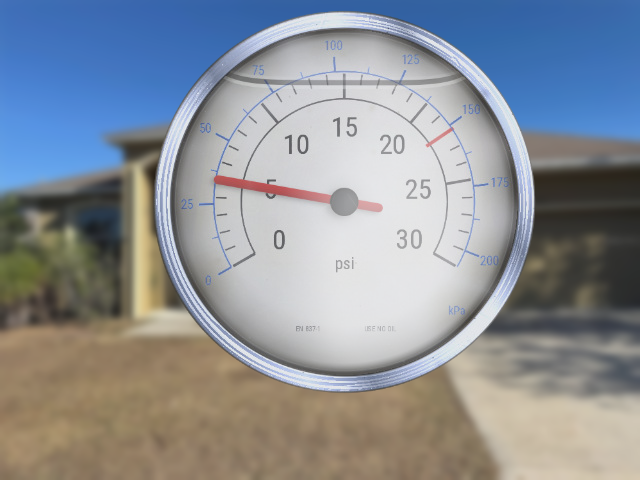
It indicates 5; psi
